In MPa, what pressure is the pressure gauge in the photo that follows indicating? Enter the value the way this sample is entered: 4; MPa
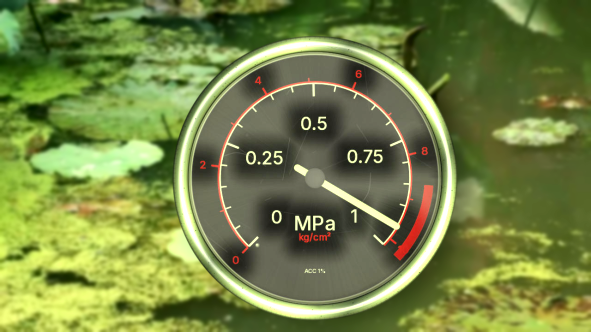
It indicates 0.95; MPa
